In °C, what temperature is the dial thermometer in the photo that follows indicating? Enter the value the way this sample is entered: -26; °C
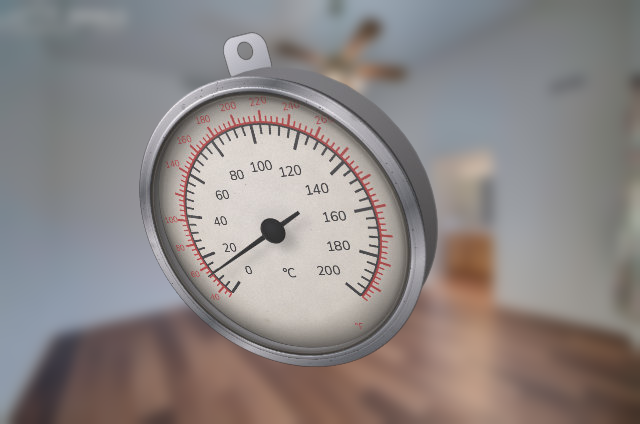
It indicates 12; °C
